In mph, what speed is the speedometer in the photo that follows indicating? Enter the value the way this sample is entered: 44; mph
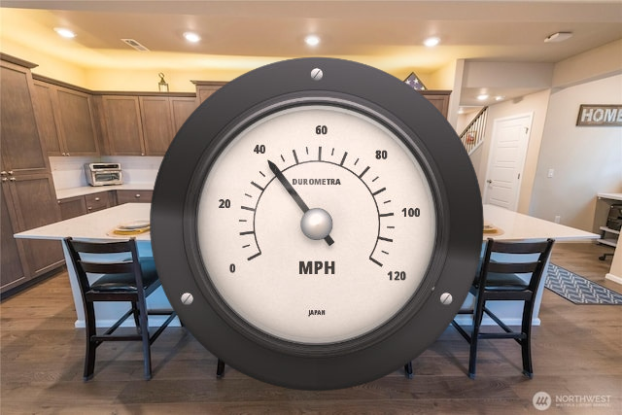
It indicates 40; mph
